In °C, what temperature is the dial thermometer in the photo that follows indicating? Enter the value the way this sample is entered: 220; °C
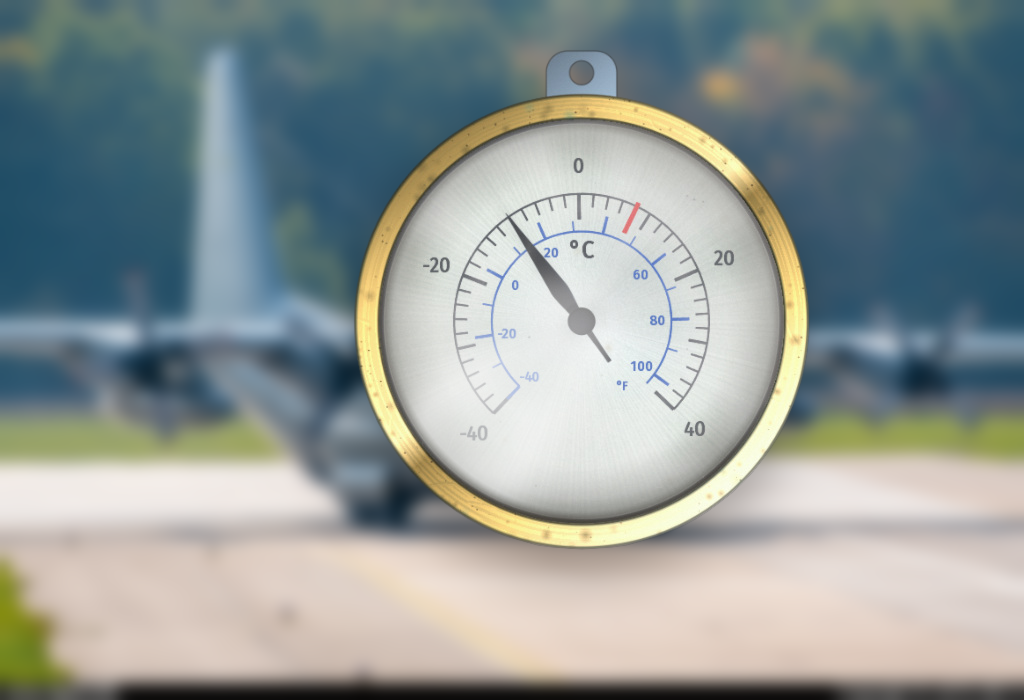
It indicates -10; °C
